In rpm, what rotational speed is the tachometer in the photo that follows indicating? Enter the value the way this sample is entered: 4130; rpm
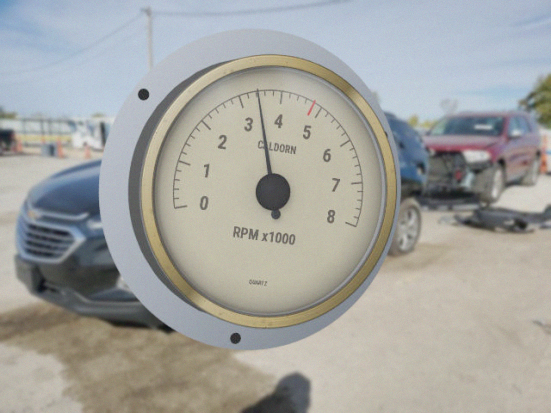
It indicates 3400; rpm
